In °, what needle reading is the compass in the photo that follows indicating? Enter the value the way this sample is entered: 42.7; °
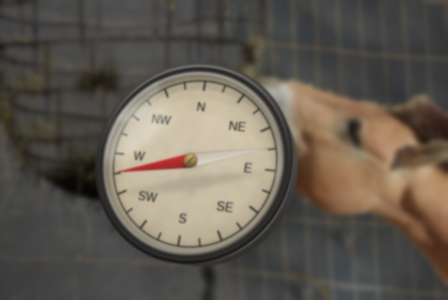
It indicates 255; °
